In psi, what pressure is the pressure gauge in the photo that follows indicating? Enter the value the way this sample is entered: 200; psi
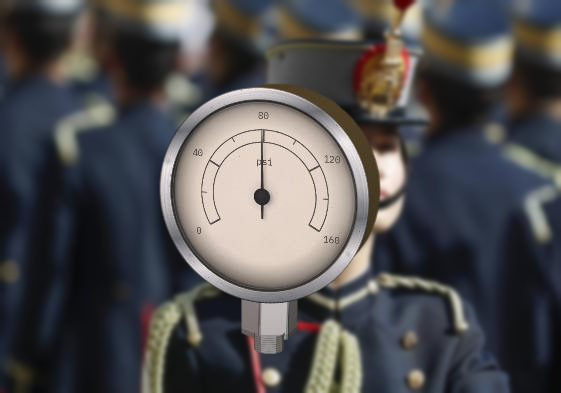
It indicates 80; psi
